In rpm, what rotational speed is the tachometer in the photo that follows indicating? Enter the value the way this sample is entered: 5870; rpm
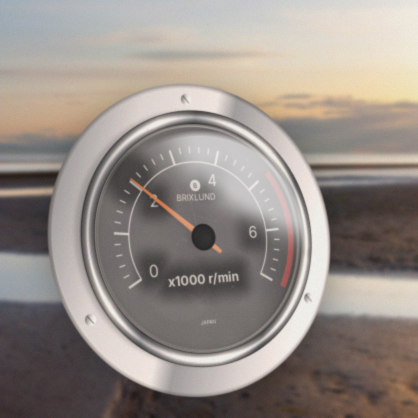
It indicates 2000; rpm
